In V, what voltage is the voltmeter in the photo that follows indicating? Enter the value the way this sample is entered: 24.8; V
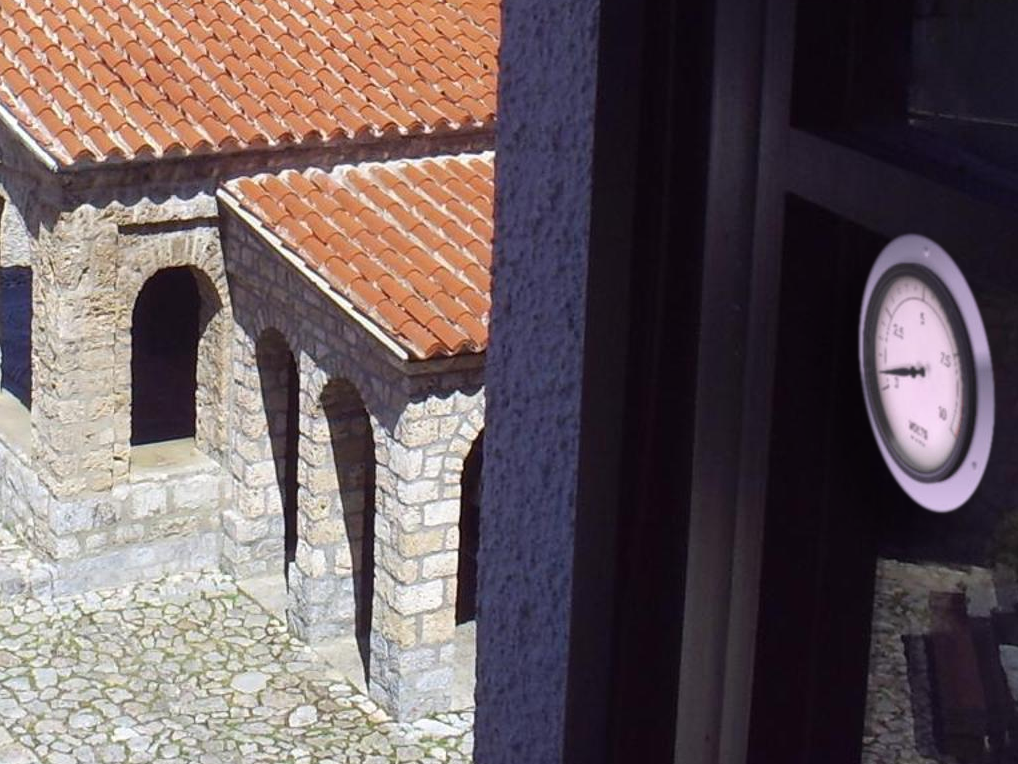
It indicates 0.5; V
